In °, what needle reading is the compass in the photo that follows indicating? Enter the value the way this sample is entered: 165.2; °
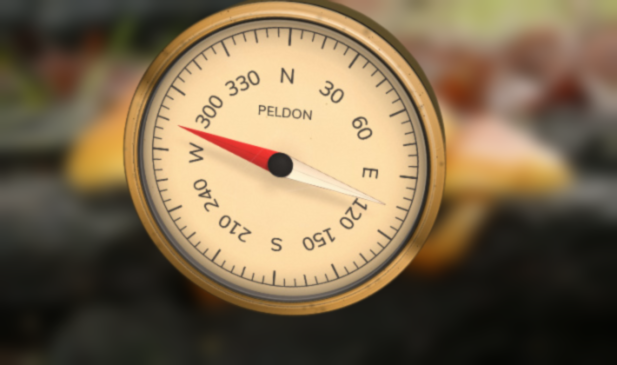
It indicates 285; °
